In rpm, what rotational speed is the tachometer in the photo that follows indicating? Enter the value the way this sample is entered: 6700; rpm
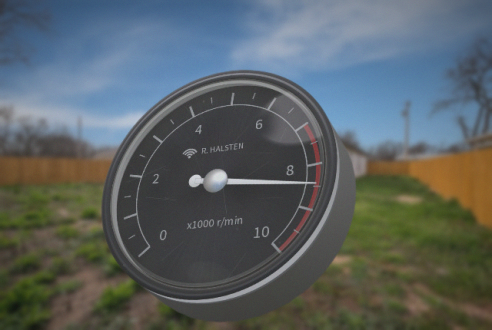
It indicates 8500; rpm
